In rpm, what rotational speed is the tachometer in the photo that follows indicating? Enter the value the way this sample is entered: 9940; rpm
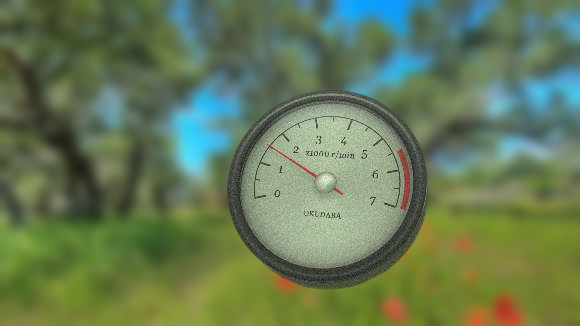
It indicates 1500; rpm
